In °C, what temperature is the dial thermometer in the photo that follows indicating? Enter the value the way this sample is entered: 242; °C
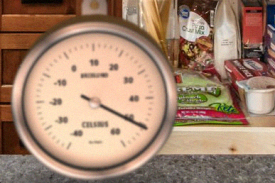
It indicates 50; °C
